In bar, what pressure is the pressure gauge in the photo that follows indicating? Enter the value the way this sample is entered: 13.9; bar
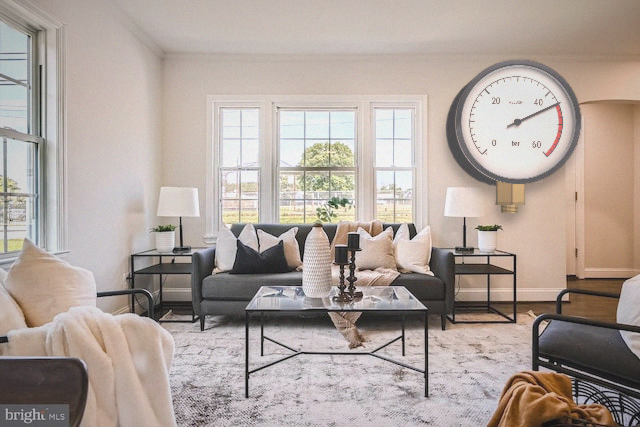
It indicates 44; bar
